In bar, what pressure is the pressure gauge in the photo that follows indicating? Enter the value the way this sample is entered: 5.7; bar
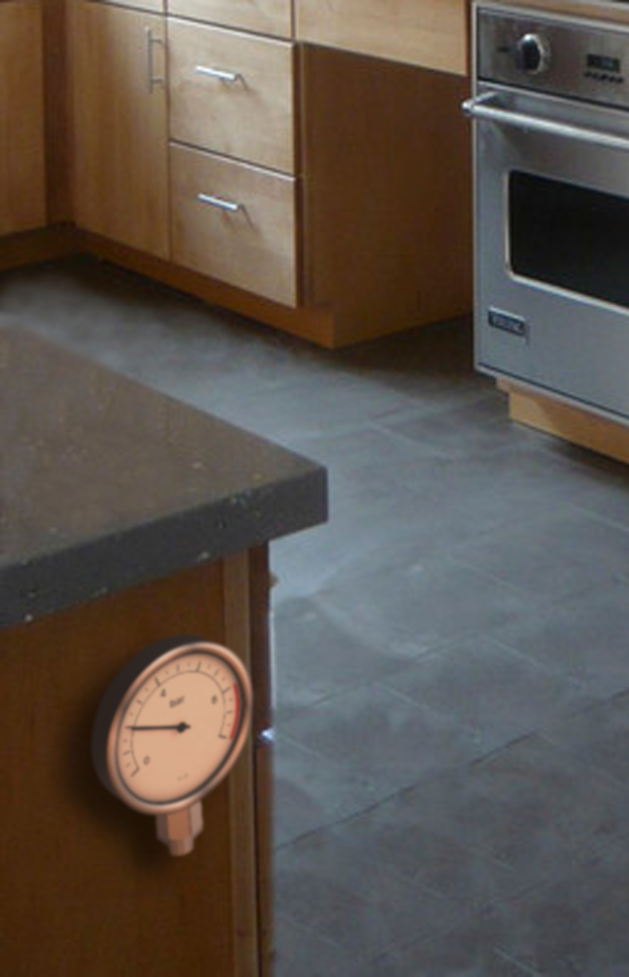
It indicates 2; bar
